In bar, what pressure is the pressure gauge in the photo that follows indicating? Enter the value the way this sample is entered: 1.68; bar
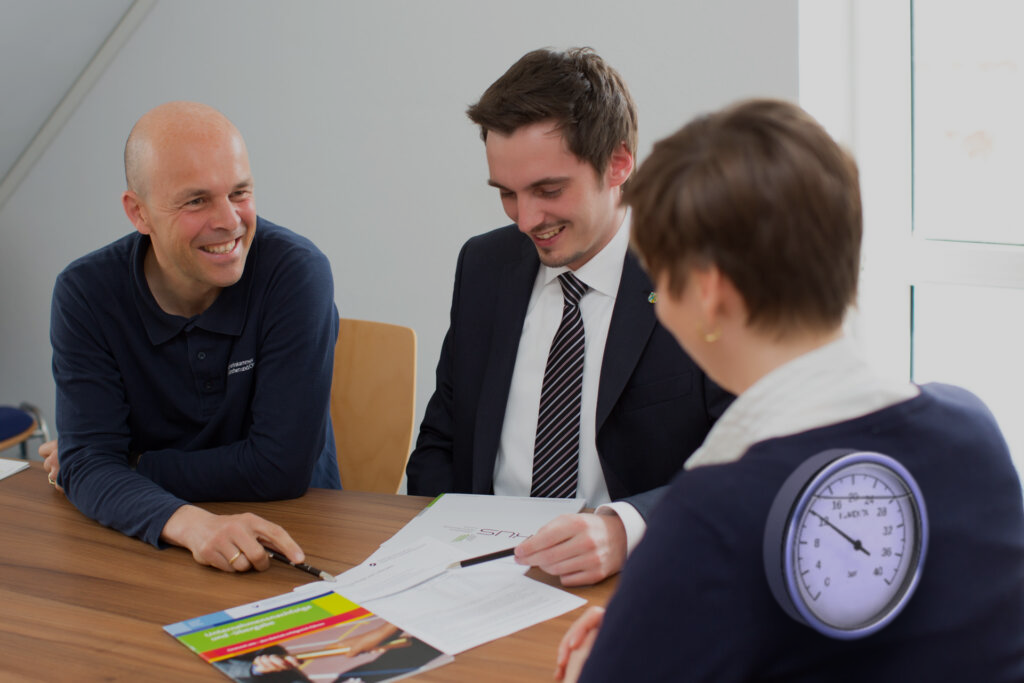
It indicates 12; bar
